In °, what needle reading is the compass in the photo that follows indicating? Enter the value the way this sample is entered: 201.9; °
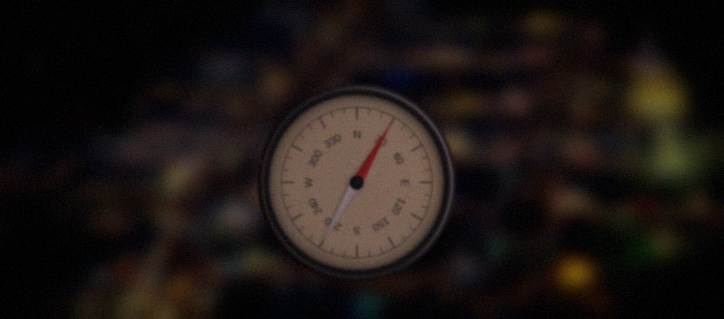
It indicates 30; °
